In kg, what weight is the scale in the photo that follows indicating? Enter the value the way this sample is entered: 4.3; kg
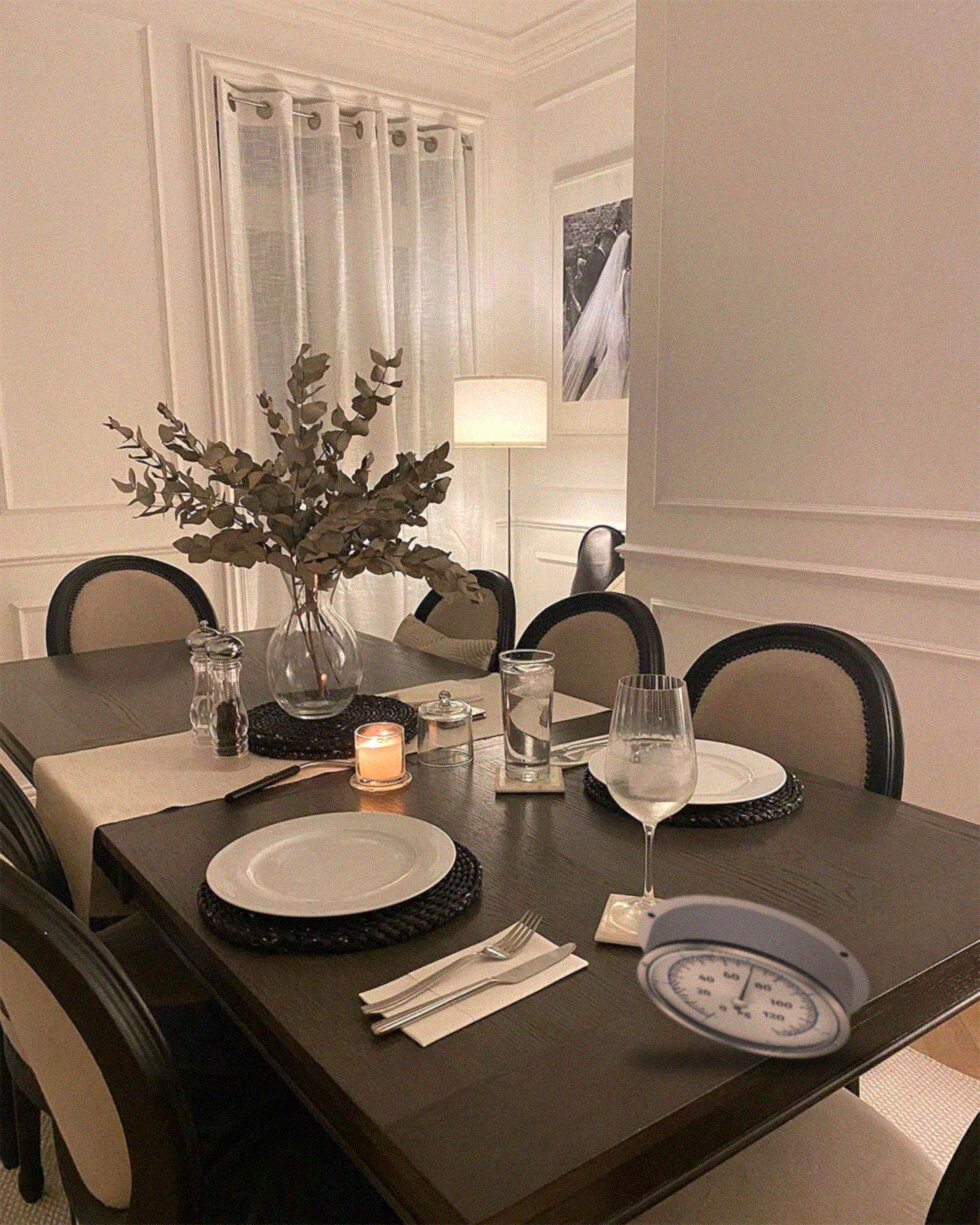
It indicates 70; kg
